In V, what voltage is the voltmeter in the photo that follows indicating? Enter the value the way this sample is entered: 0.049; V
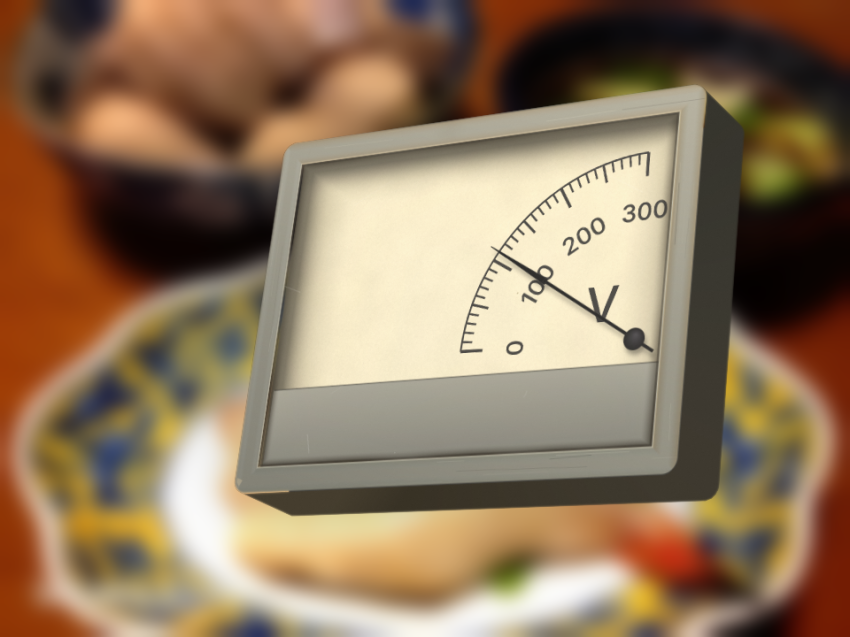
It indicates 110; V
